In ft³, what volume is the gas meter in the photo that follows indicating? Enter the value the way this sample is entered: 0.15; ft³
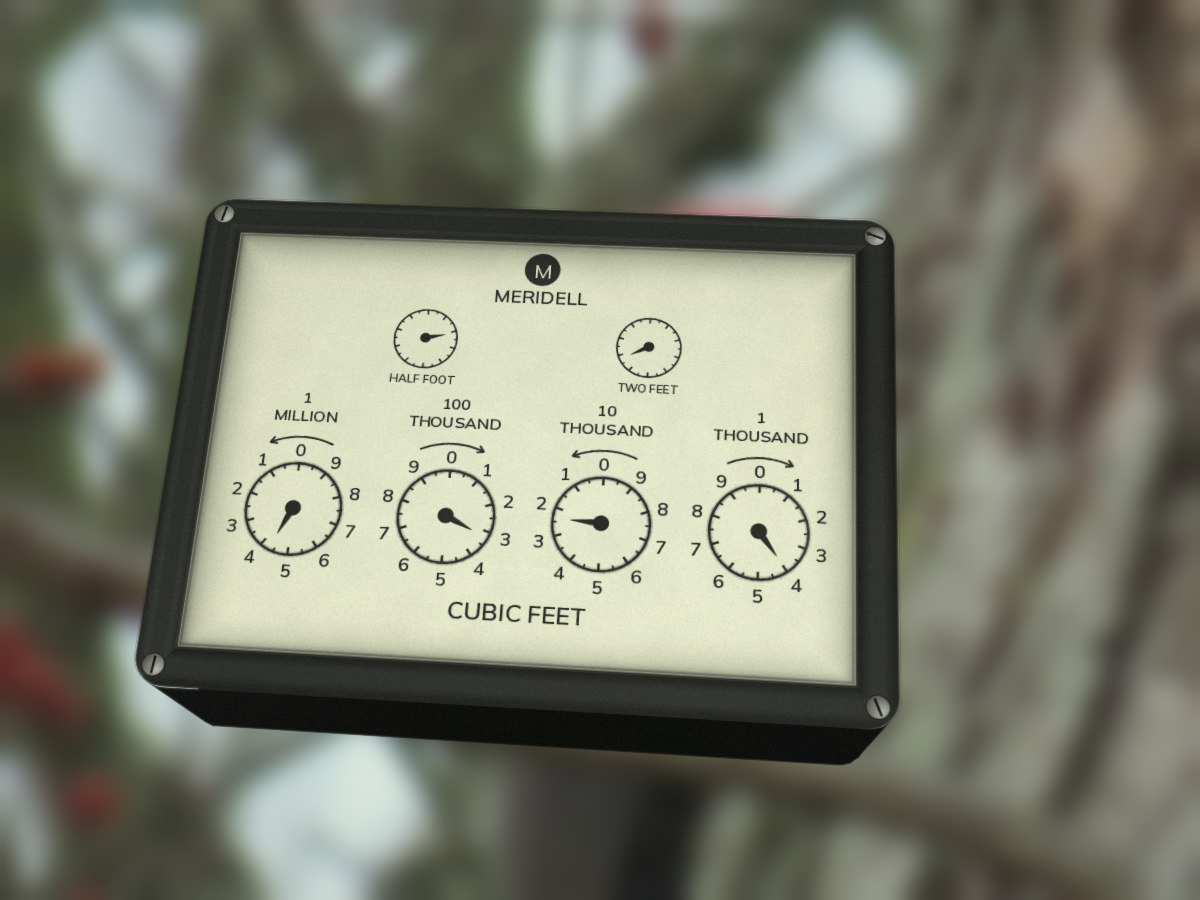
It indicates 432400; ft³
